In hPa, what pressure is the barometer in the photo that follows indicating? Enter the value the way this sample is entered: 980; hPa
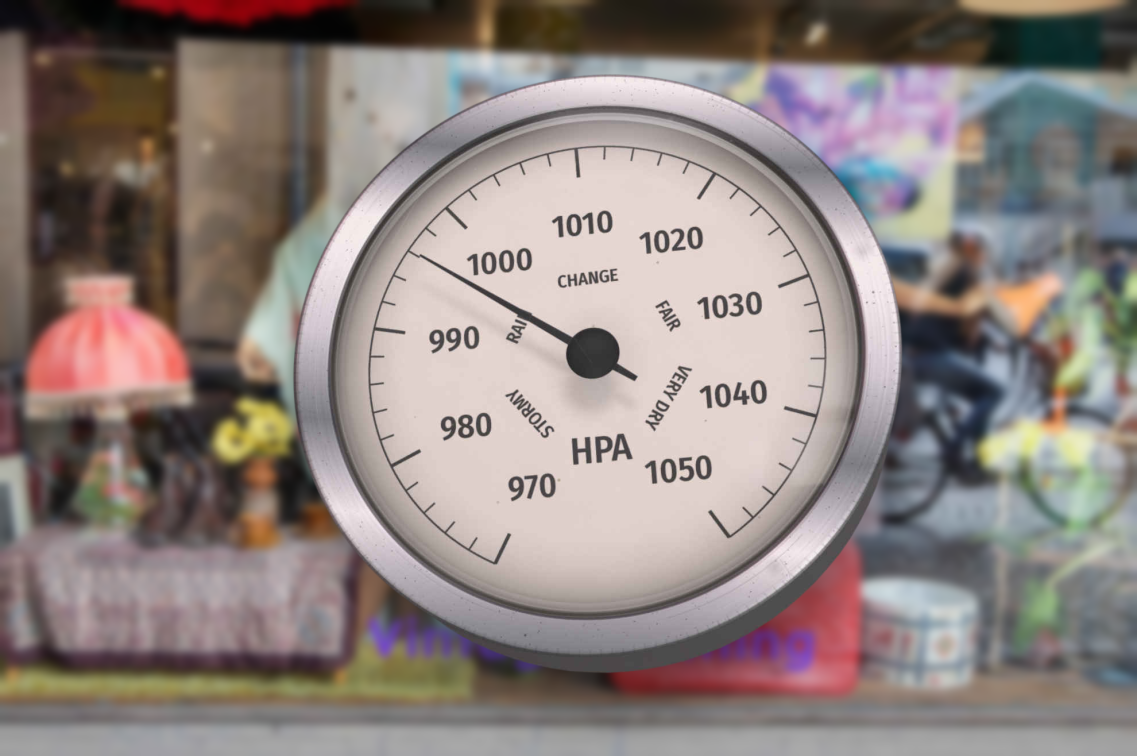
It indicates 996; hPa
